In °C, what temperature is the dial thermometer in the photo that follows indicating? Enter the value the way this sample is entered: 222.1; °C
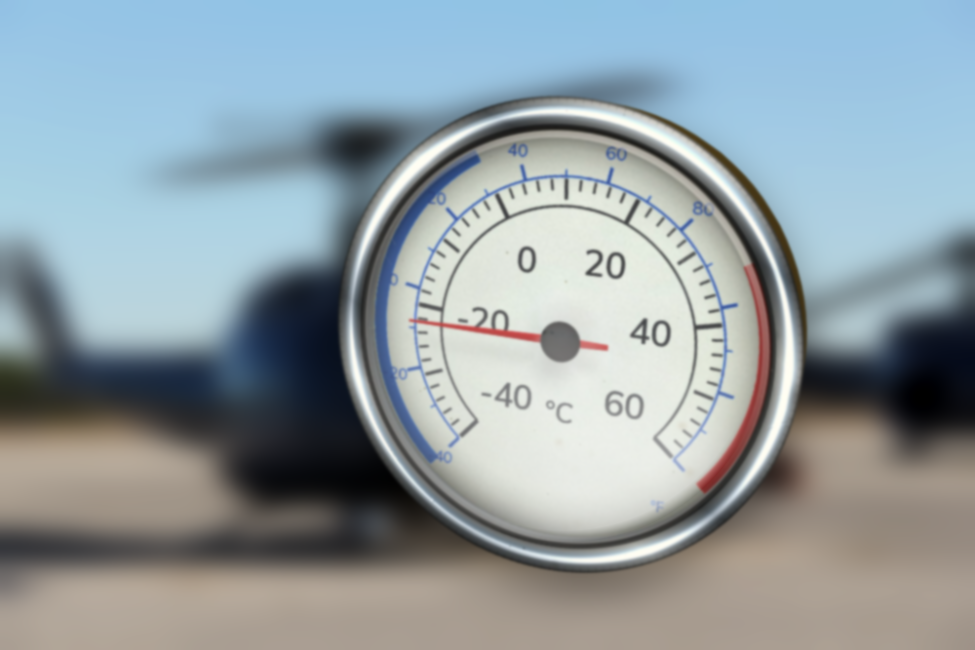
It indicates -22; °C
